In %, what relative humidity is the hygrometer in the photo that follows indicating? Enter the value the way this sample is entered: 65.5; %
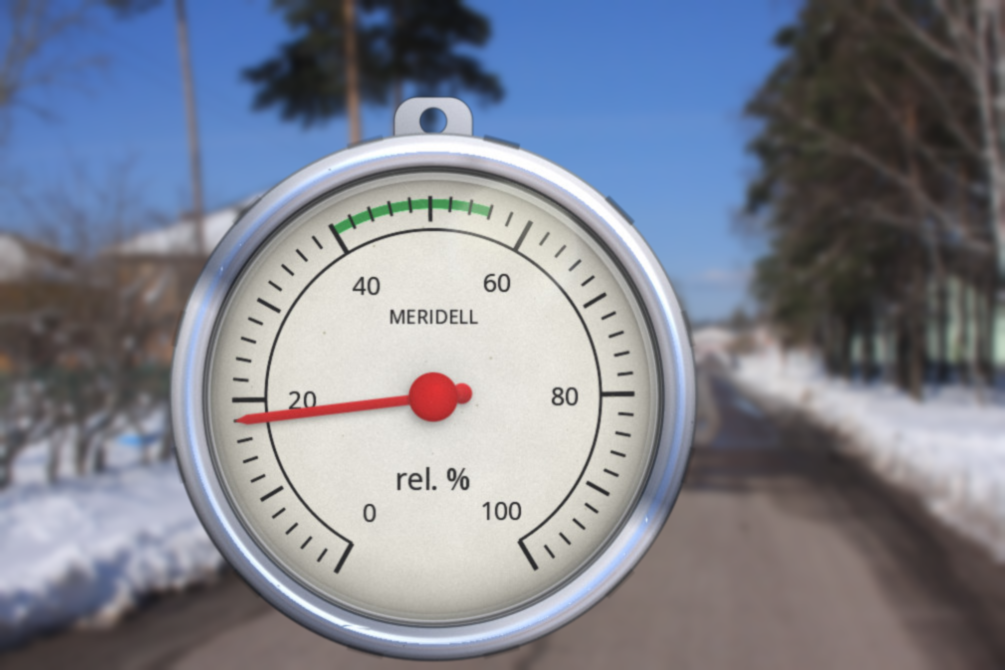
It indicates 18; %
